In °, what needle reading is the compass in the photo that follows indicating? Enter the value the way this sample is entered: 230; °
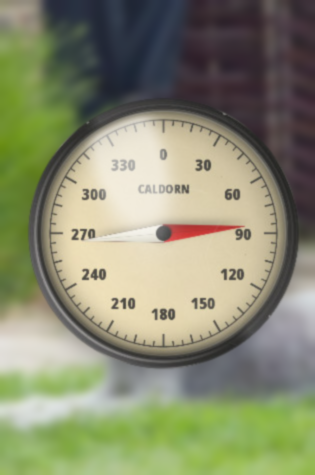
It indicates 85; °
